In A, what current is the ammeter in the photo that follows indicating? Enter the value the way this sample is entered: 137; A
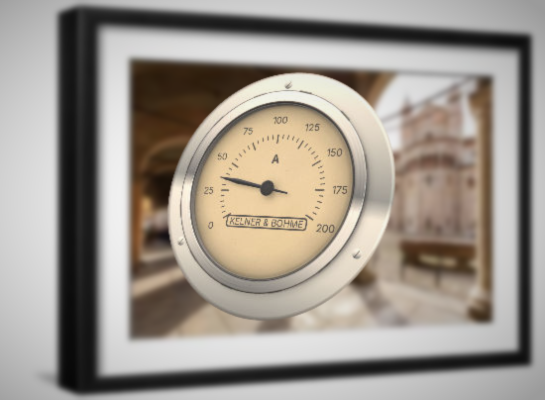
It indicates 35; A
